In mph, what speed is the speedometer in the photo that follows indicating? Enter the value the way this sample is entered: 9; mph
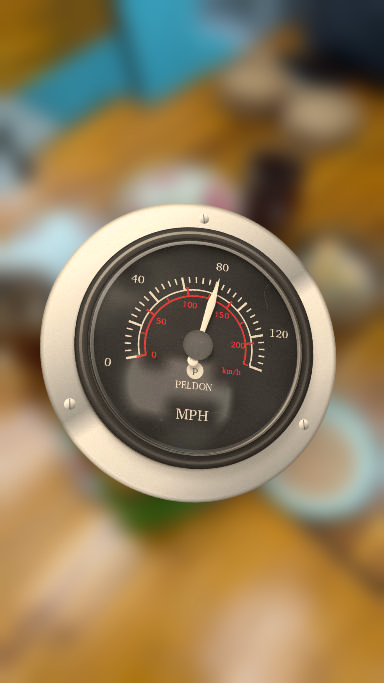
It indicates 80; mph
